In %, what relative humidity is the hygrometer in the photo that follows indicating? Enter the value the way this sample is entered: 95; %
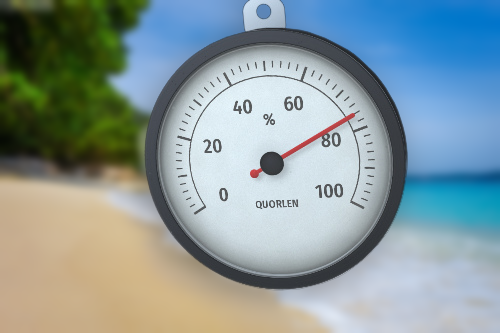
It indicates 76; %
